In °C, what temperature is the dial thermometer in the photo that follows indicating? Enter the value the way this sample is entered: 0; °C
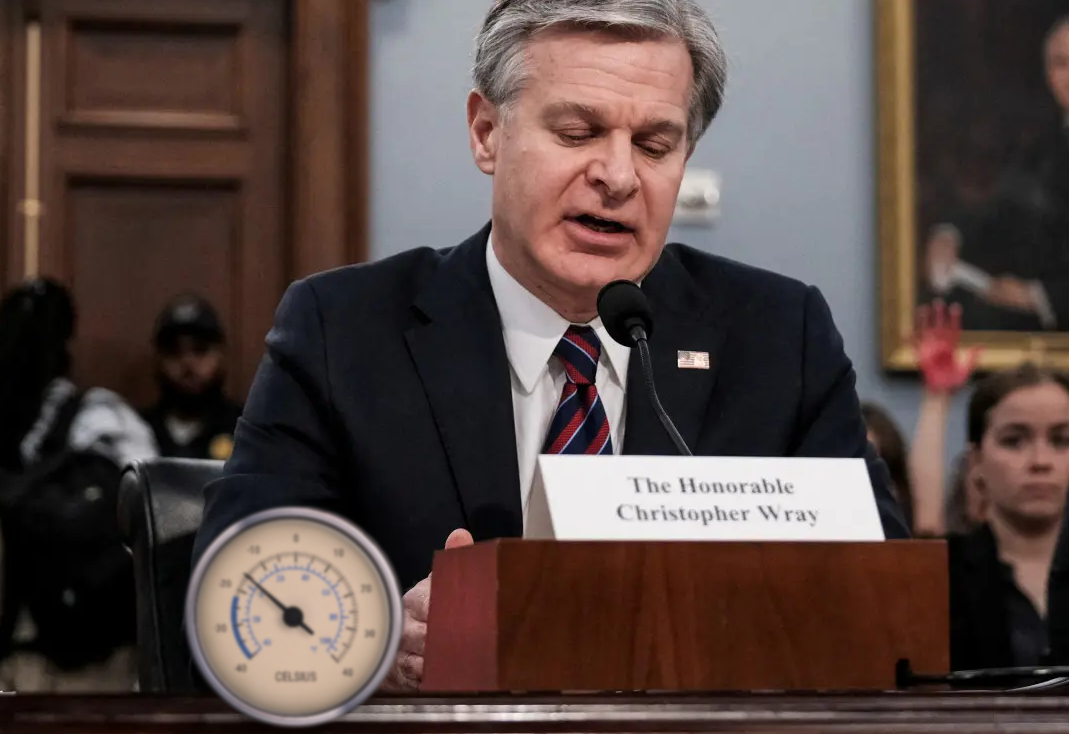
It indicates -15; °C
